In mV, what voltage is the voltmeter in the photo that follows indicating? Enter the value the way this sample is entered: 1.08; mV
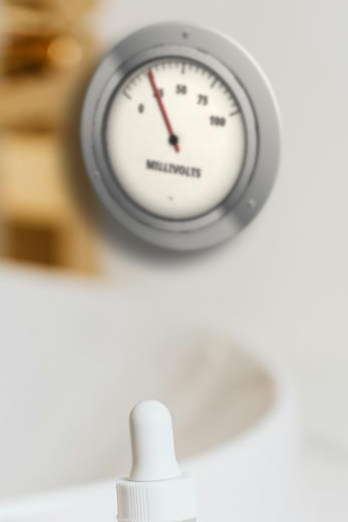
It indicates 25; mV
